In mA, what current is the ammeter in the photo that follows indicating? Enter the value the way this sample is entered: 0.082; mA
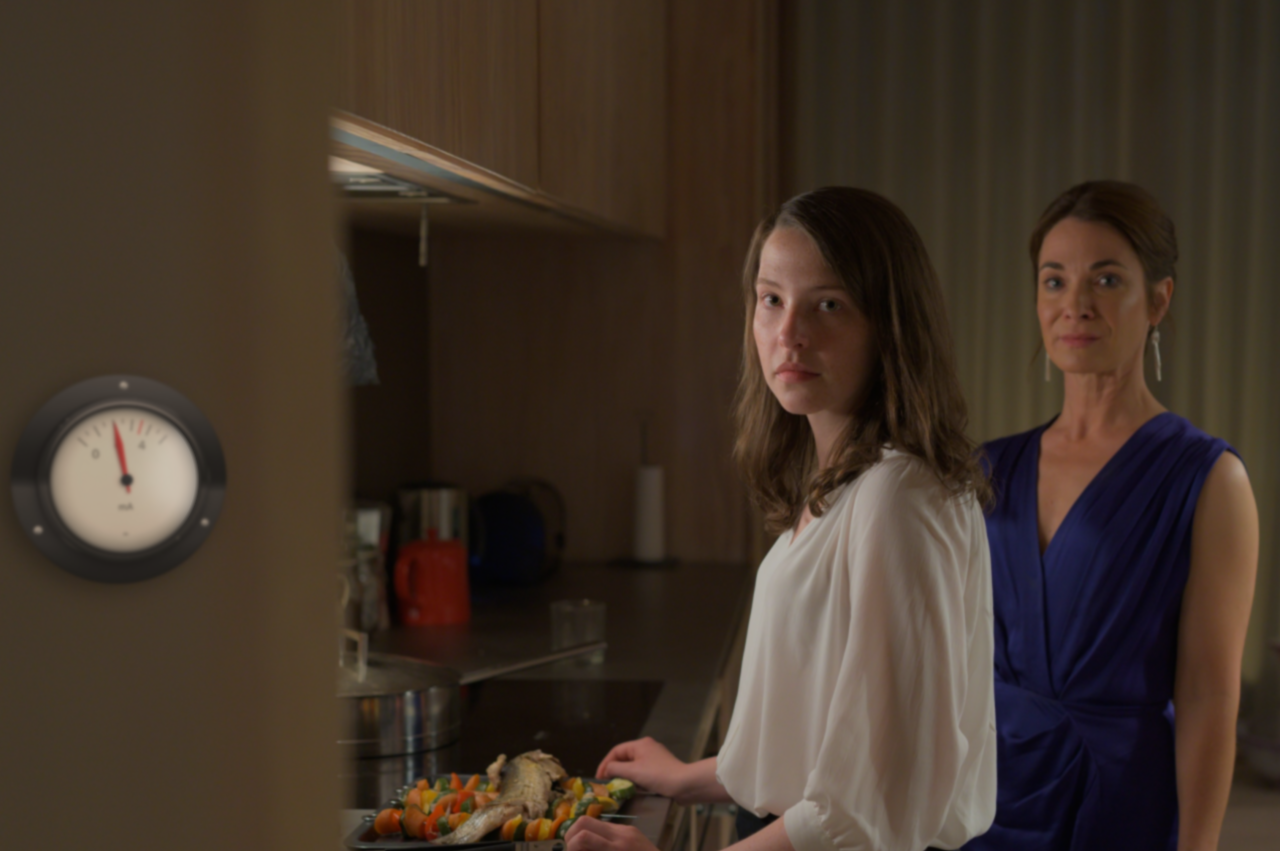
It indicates 2; mA
